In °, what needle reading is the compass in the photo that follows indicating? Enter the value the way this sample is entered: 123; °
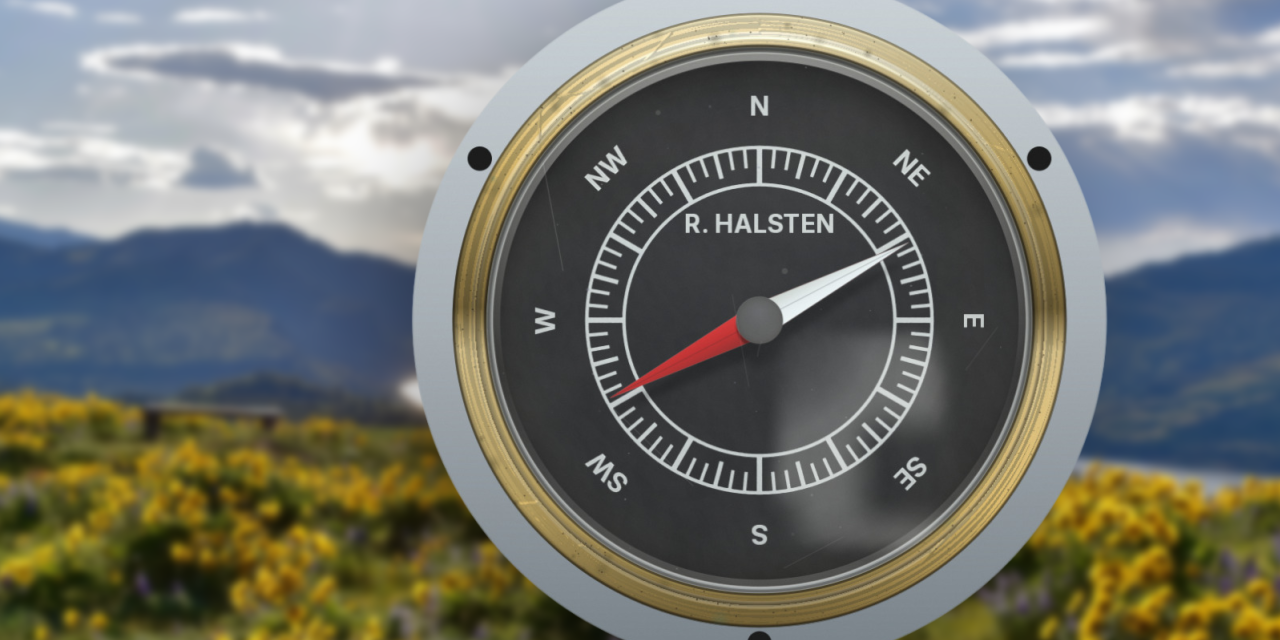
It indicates 242.5; °
